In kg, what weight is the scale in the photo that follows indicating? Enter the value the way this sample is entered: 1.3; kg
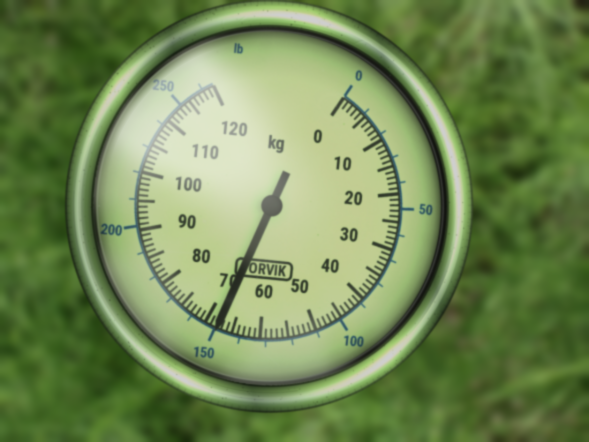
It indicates 68; kg
